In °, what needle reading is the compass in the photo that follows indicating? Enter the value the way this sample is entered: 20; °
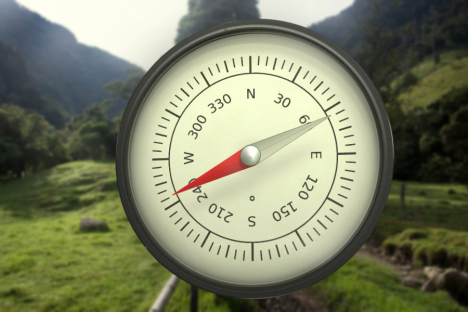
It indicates 245; °
